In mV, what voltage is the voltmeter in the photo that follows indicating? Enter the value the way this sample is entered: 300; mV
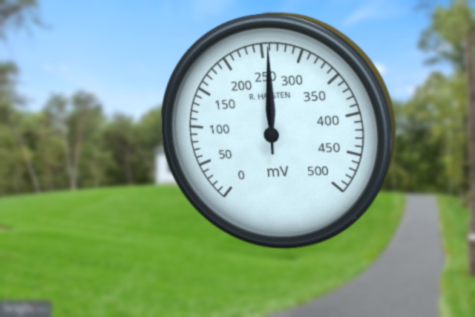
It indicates 260; mV
